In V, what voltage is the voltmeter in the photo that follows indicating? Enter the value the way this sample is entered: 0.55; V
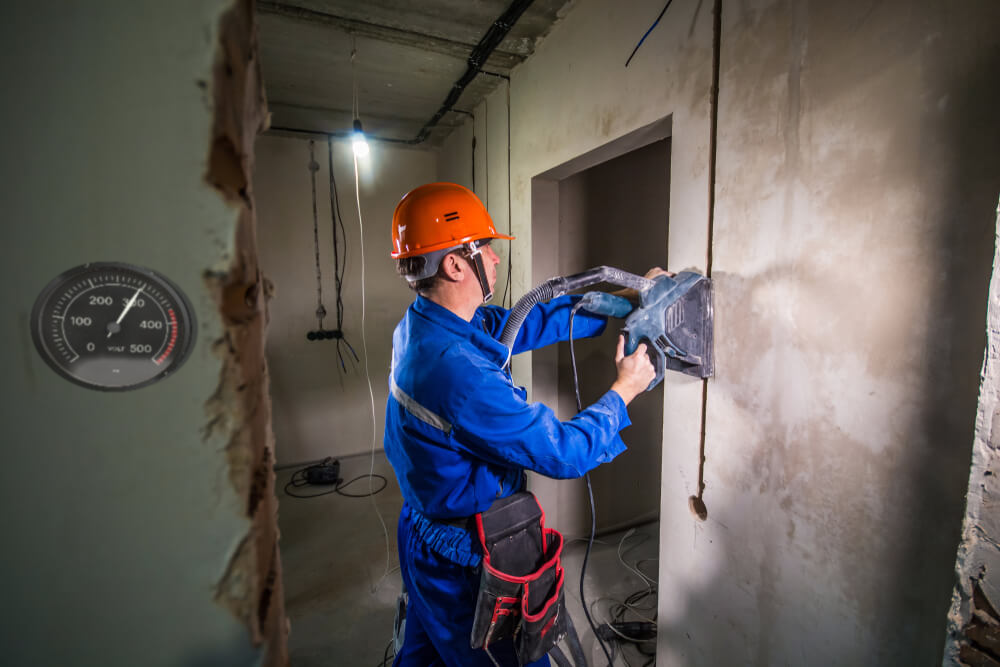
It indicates 300; V
